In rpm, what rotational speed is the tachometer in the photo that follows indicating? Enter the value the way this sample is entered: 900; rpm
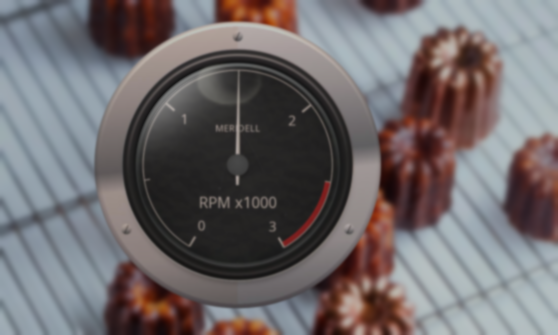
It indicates 1500; rpm
